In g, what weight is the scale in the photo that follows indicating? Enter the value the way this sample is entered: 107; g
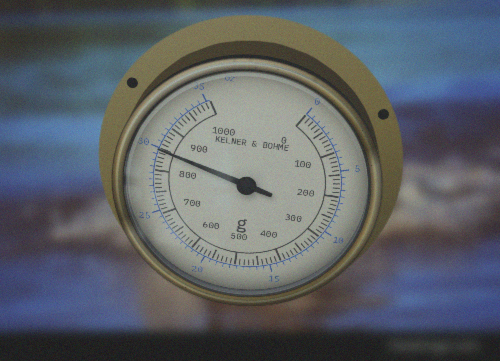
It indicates 850; g
